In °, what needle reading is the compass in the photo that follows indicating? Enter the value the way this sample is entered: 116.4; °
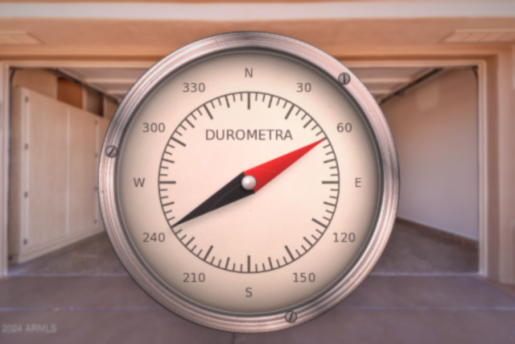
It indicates 60; °
